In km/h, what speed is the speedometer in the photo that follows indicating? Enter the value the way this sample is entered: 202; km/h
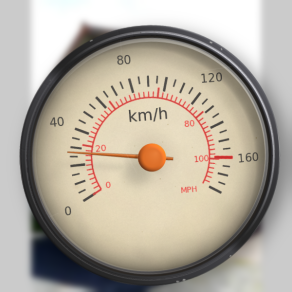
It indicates 27.5; km/h
